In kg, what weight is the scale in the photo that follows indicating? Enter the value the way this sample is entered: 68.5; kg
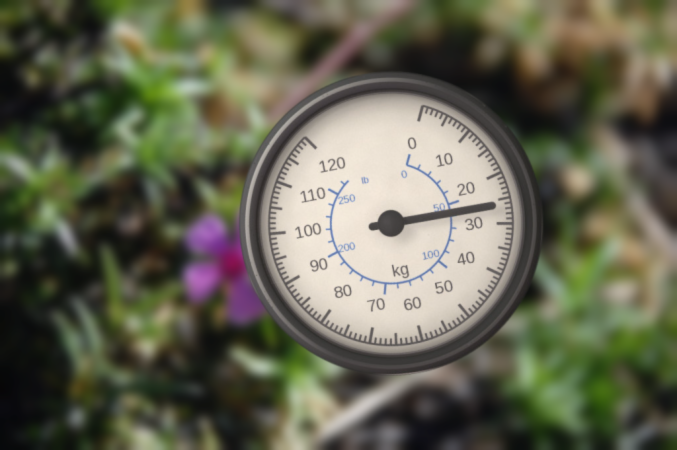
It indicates 26; kg
